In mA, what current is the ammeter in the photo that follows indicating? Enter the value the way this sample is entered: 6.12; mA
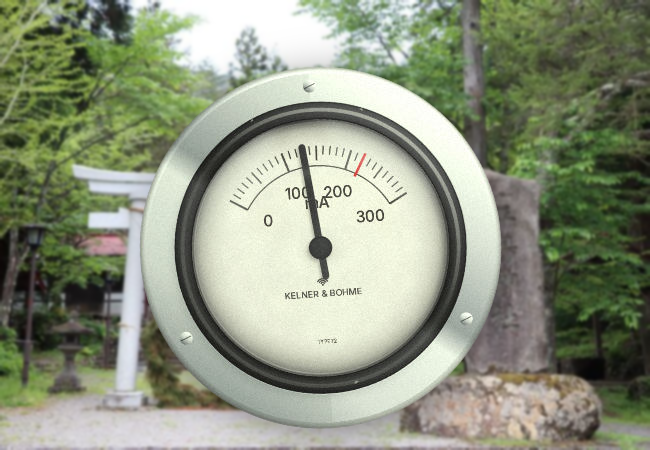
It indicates 130; mA
